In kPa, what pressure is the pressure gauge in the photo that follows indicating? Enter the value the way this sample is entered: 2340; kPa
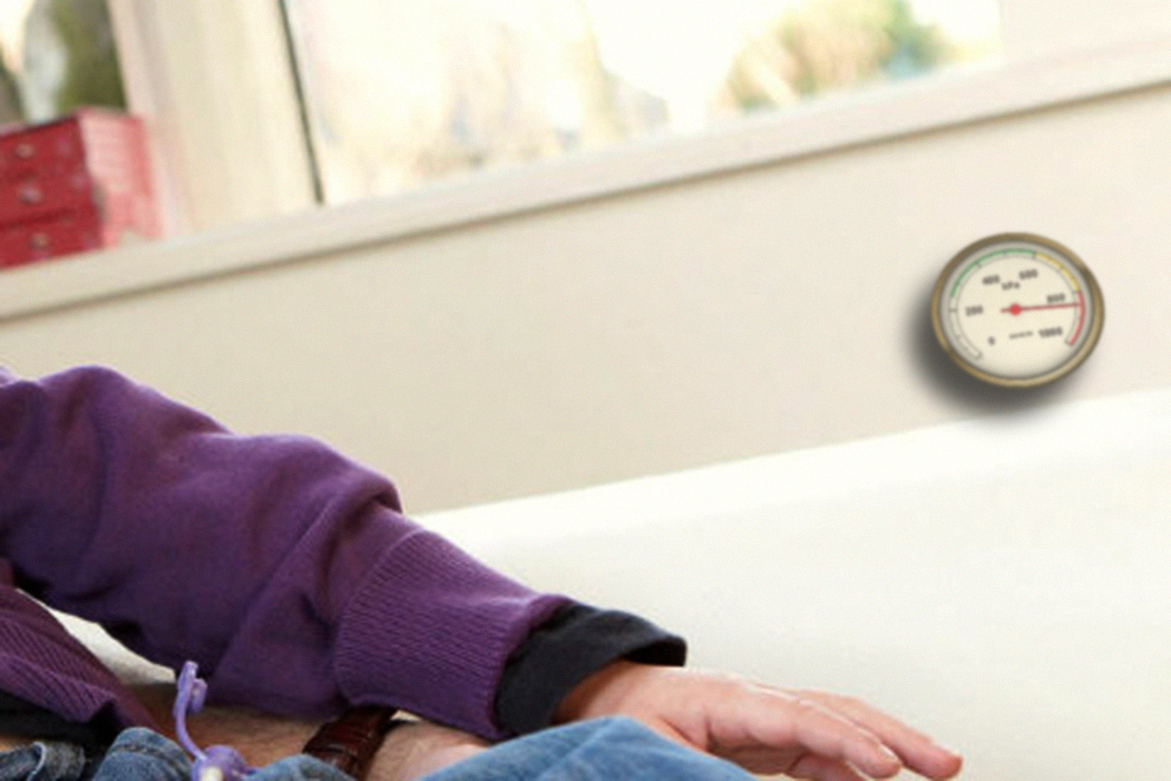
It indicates 850; kPa
